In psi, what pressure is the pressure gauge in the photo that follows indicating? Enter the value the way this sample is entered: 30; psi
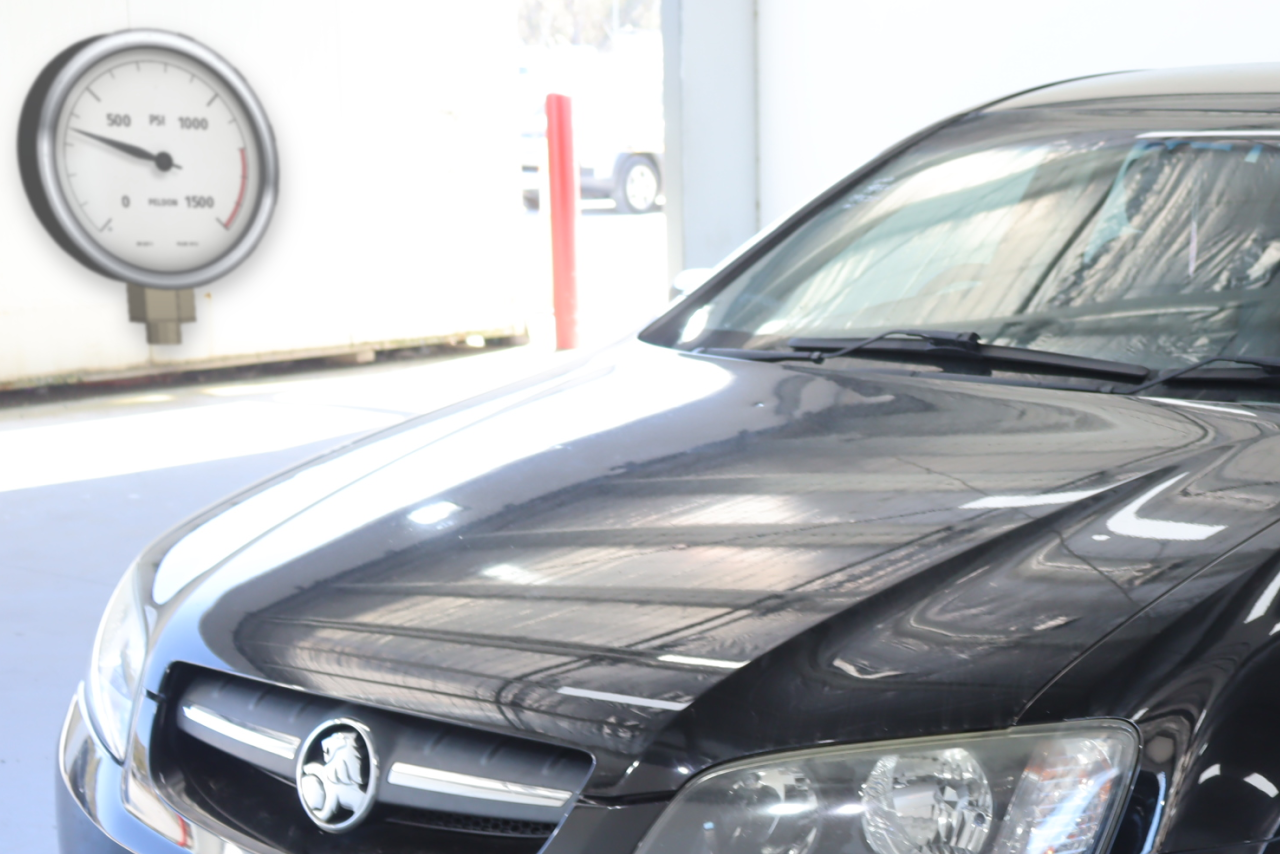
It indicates 350; psi
